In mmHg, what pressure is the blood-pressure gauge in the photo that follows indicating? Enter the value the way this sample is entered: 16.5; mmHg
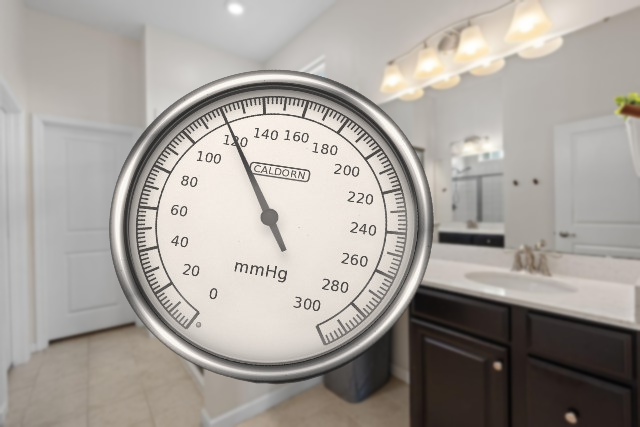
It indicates 120; mmHg
